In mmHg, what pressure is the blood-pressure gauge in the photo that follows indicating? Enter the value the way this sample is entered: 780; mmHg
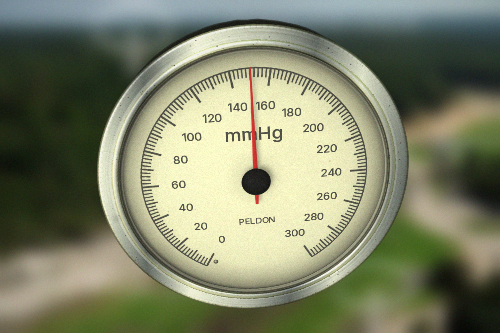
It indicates 150; mmHg
